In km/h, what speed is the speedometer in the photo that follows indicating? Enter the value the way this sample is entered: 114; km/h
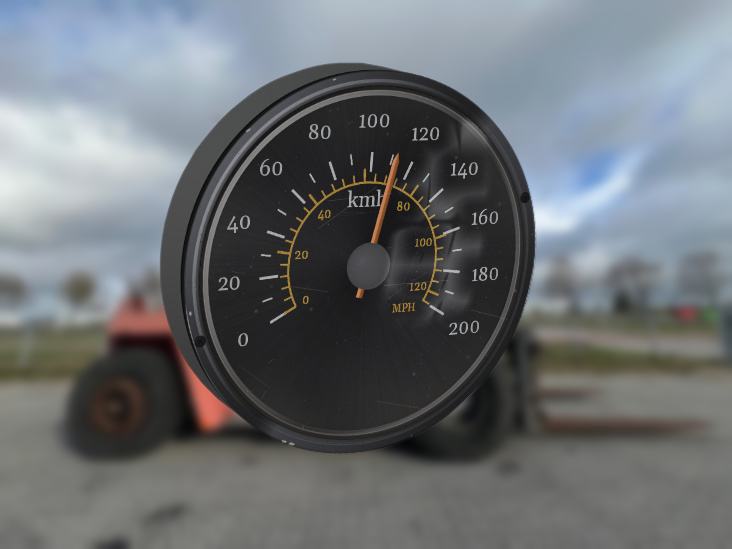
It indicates 110; km/h
